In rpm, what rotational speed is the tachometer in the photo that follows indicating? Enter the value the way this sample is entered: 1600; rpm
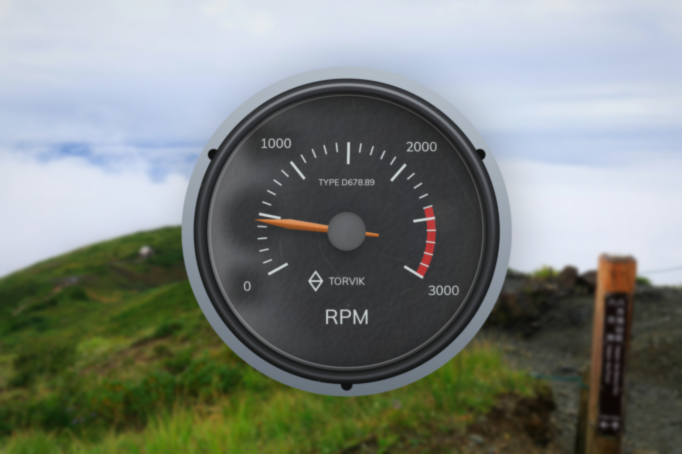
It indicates 450; rpm
